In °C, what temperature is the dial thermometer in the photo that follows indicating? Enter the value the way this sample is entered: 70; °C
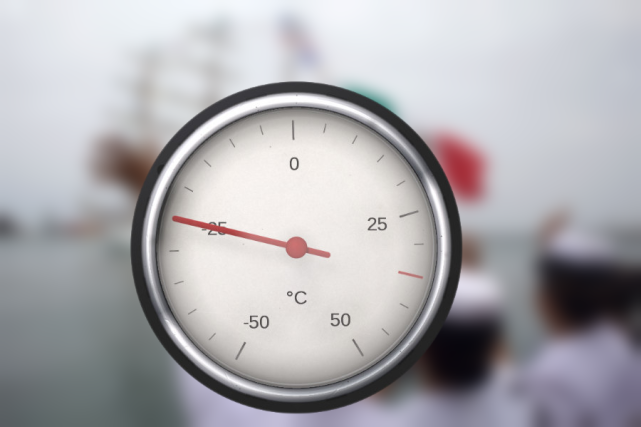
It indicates -25; °C
